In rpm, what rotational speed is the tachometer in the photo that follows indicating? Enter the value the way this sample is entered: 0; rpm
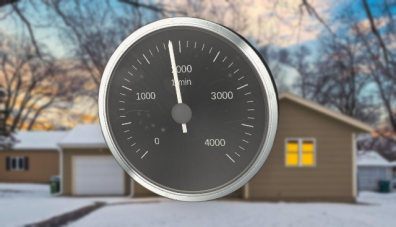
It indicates 1900; rpm
